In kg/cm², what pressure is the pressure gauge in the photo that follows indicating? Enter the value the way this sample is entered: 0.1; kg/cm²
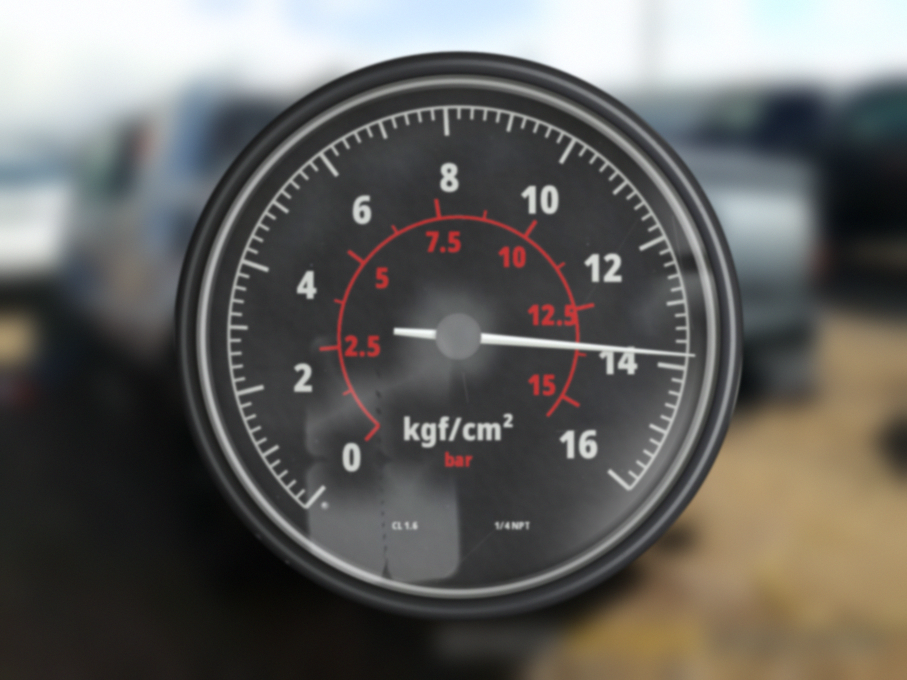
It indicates 13.8; kg/cm²
